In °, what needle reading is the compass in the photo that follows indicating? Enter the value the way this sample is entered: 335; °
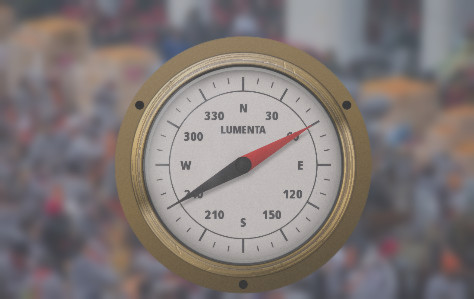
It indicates 60; °
